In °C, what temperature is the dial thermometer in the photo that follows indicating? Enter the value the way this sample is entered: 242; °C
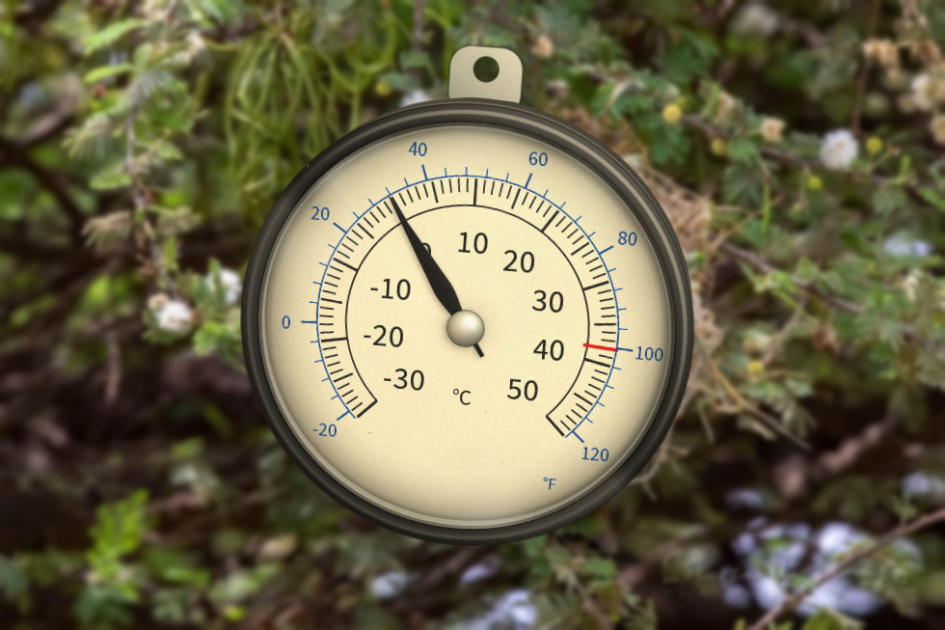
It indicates 0; °C
